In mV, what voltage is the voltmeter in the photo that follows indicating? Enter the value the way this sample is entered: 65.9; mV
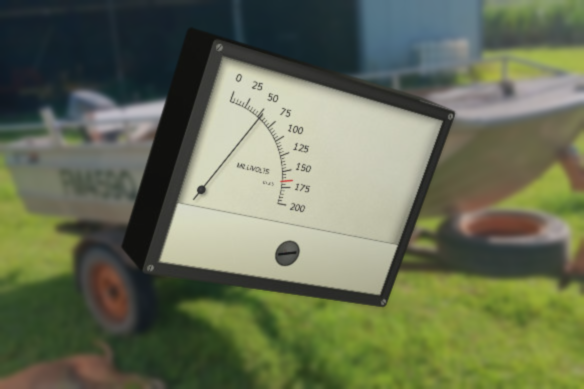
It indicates 50; mV
